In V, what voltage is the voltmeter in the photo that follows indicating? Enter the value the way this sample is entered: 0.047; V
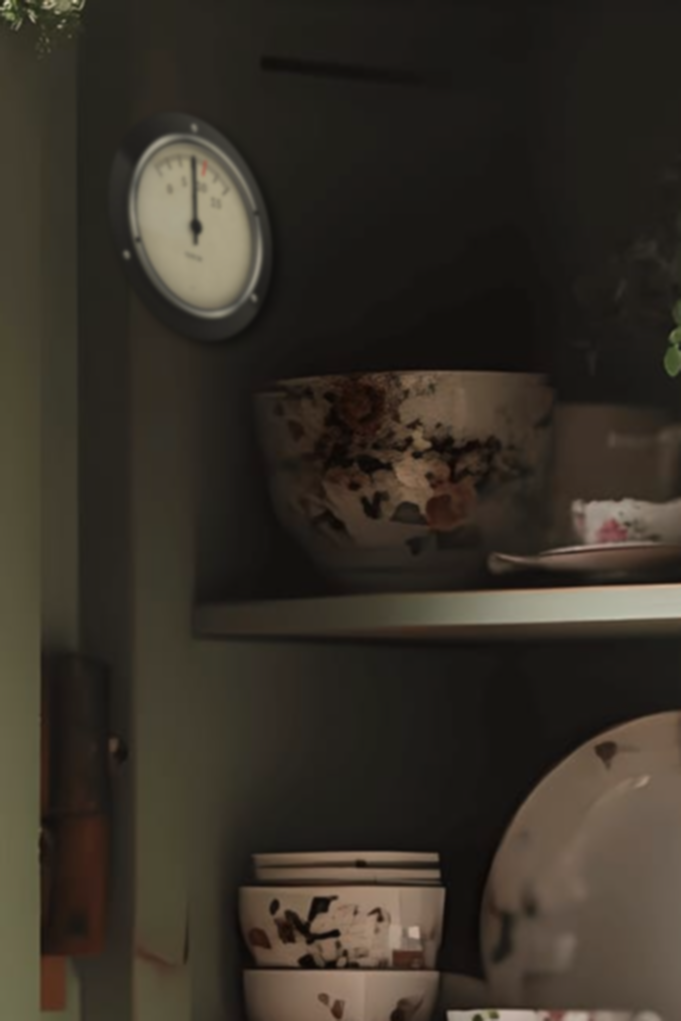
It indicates 7.5; V
